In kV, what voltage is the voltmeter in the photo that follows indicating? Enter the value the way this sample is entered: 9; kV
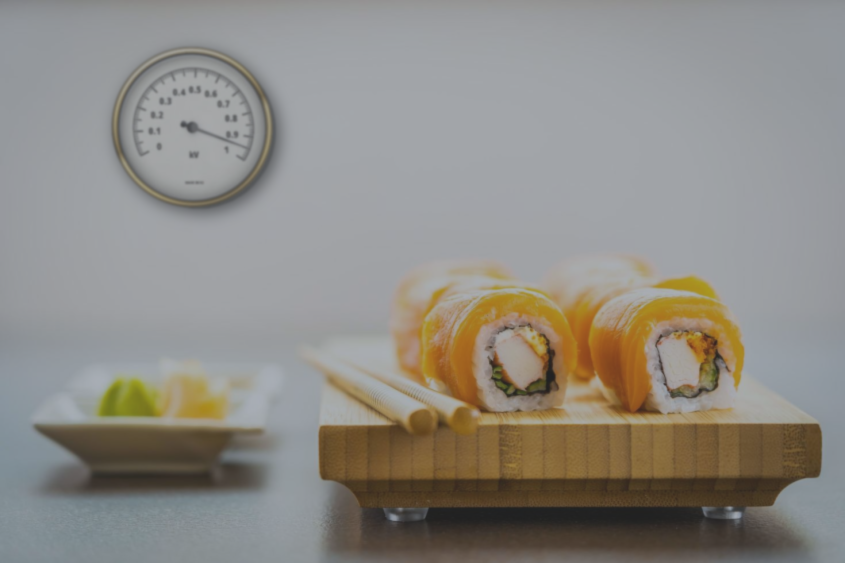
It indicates 0.95; kV
